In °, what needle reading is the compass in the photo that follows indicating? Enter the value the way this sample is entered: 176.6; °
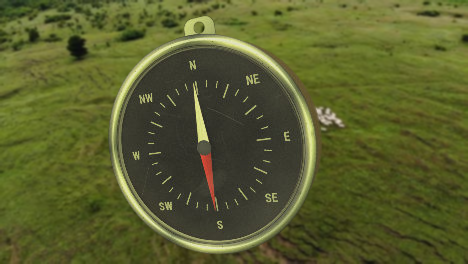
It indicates 180; °
